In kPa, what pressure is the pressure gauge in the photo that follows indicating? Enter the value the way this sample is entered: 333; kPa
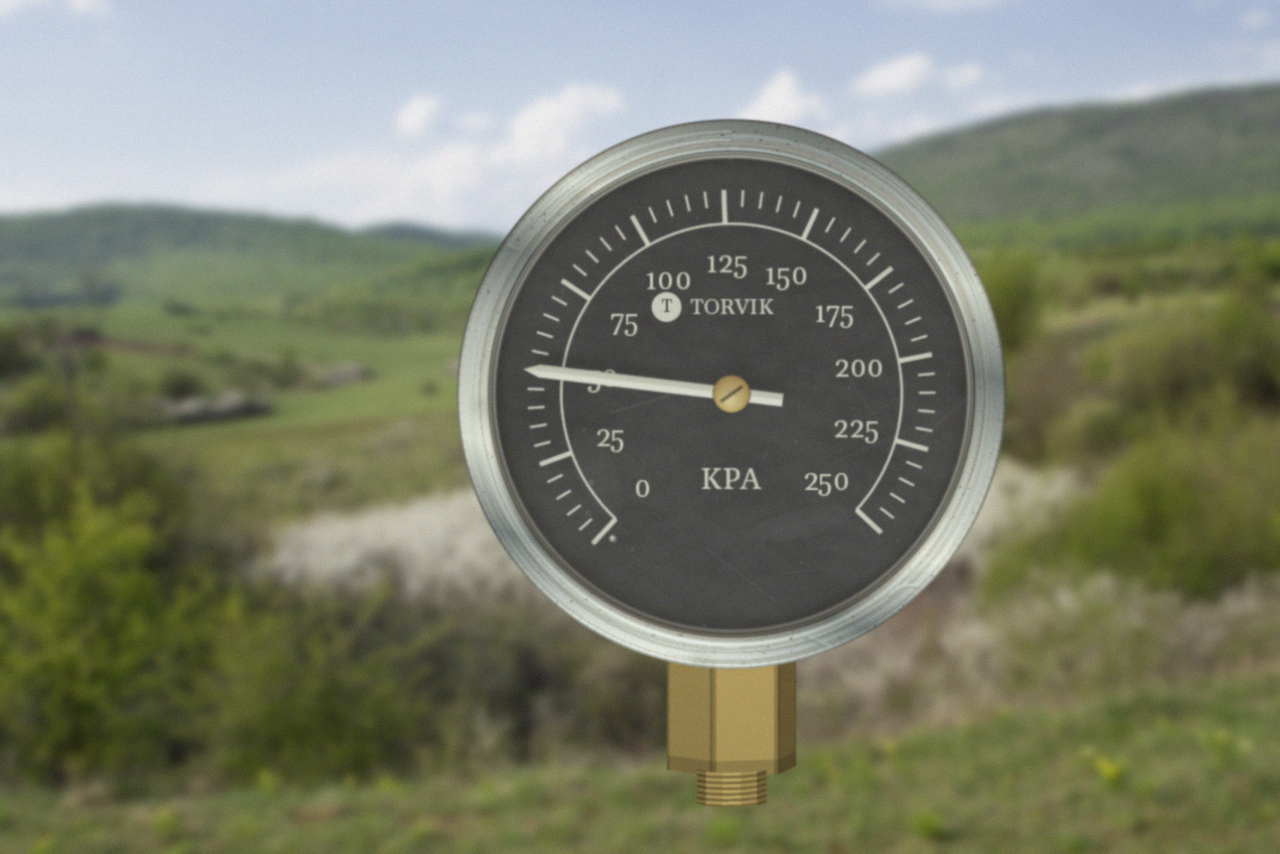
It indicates 50; kPa
